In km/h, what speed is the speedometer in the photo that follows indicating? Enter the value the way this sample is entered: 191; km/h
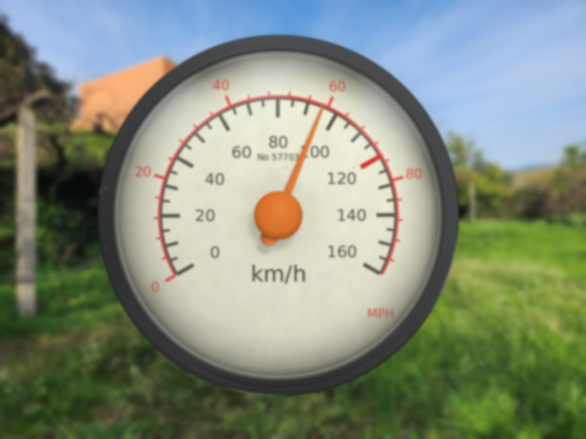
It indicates 95; km/h
